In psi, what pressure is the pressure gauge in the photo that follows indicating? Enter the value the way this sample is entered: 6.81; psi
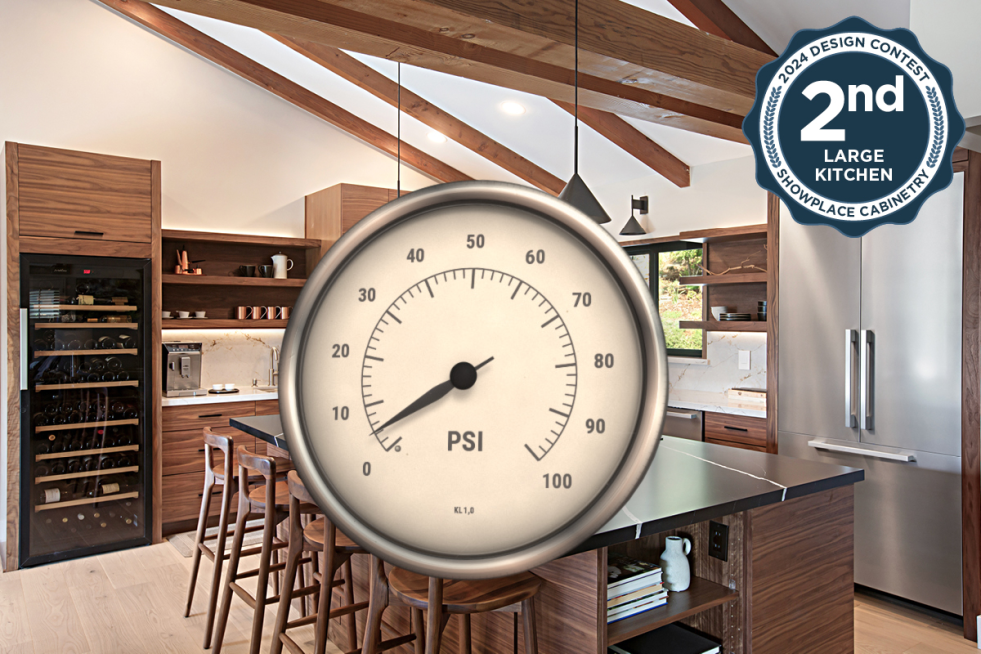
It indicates 4; psi
